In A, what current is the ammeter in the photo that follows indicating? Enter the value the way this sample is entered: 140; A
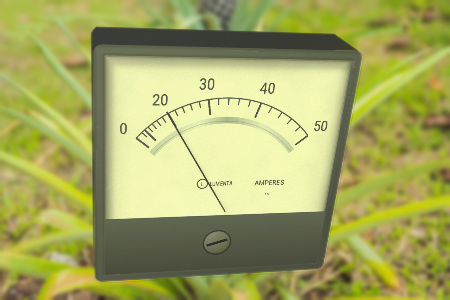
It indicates 20; A
